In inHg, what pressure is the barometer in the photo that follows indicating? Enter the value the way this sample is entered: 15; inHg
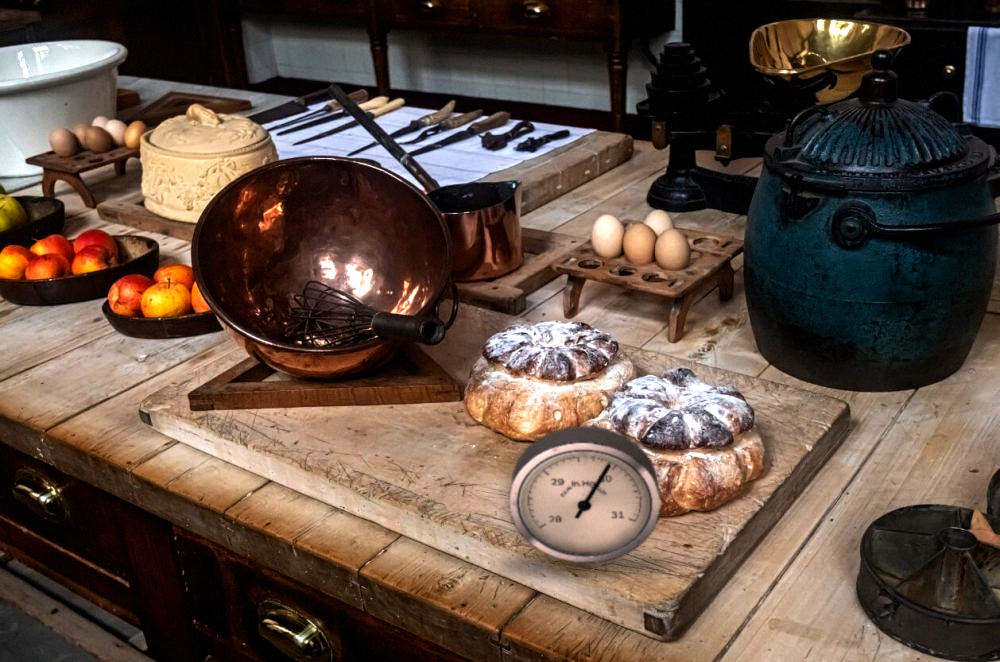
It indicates 29.9; inHg
